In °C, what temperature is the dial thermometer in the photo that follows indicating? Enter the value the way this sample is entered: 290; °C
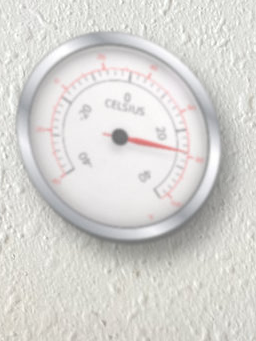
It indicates 26; °C
